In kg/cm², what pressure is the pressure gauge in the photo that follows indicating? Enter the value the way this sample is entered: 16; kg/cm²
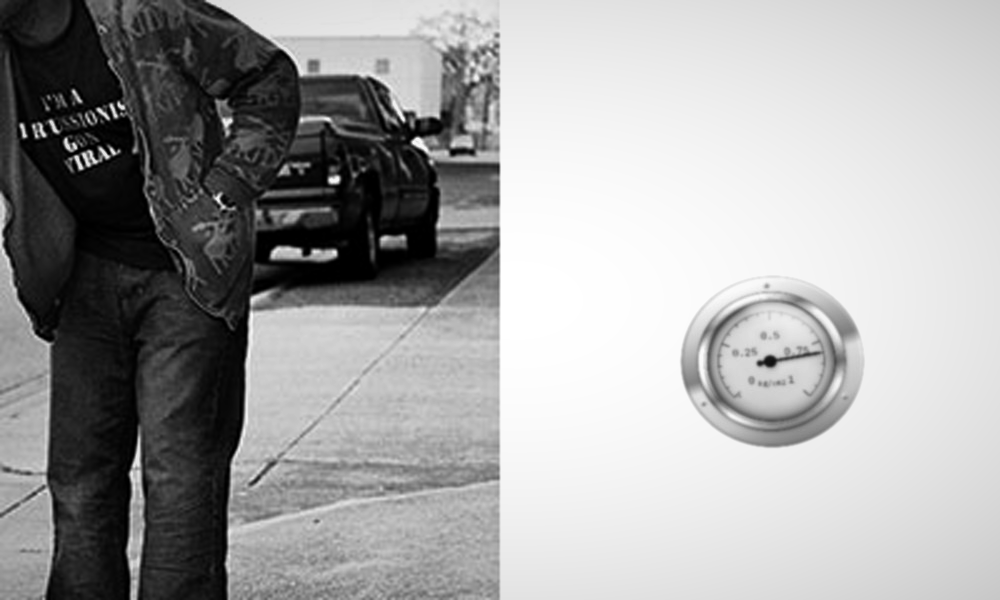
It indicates 0.8; kg/cm²
